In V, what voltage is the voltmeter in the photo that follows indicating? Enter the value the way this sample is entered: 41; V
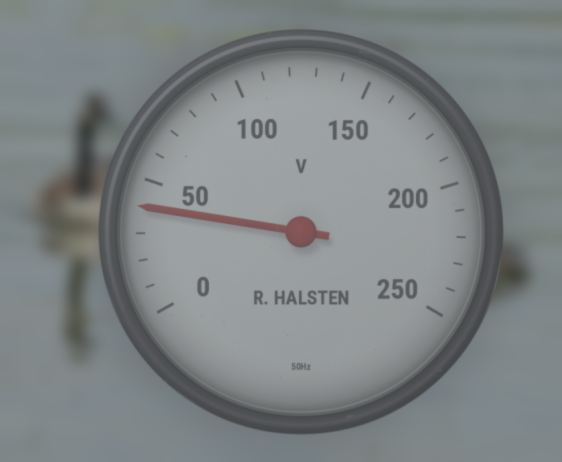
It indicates 40; V
